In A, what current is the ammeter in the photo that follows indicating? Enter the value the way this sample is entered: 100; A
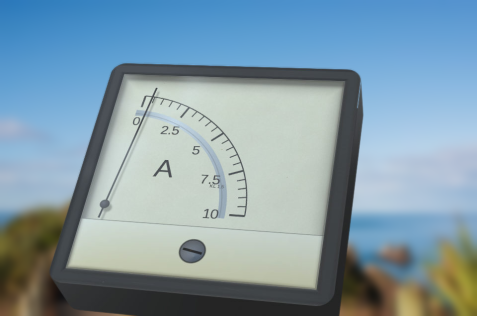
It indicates 0.5; A
